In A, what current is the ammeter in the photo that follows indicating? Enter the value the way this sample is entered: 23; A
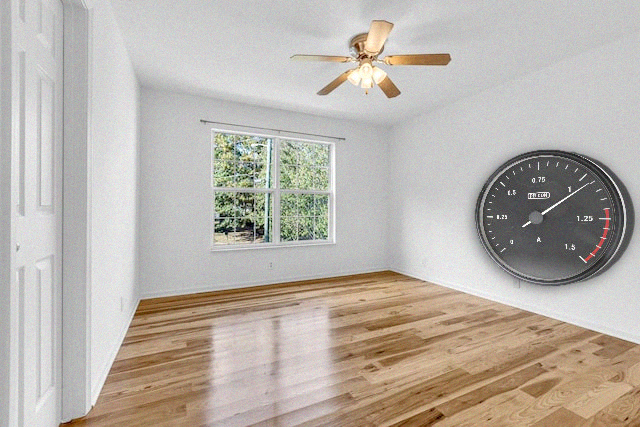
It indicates 1.05; A
